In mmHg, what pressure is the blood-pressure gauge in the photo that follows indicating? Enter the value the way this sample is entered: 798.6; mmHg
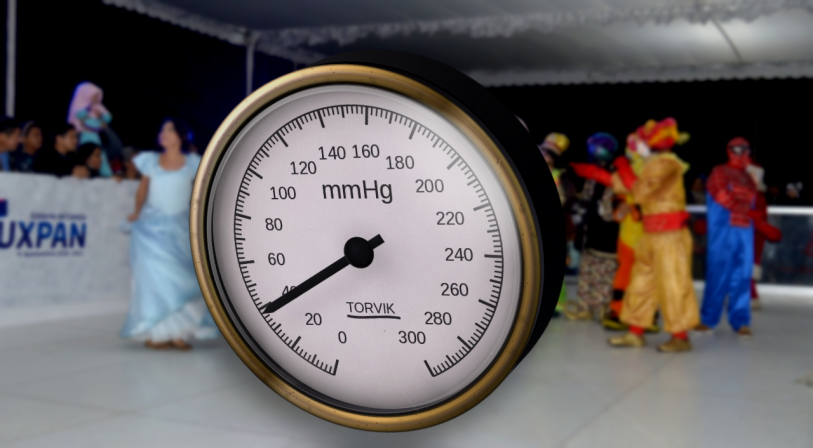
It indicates 38; mmHg
